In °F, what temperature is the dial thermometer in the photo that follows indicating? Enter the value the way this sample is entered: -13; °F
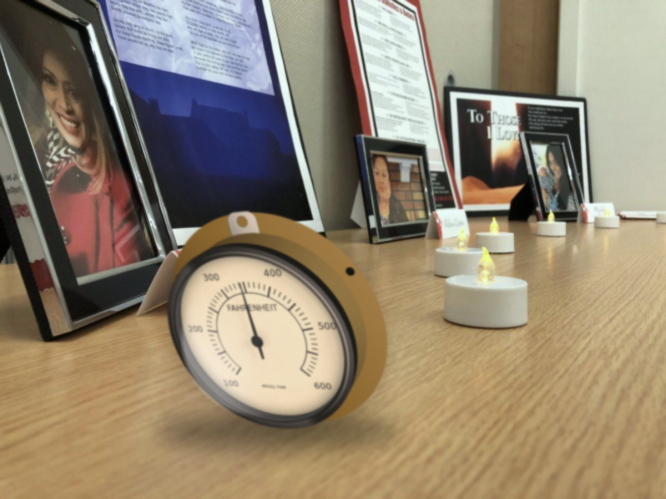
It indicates 350; °F
